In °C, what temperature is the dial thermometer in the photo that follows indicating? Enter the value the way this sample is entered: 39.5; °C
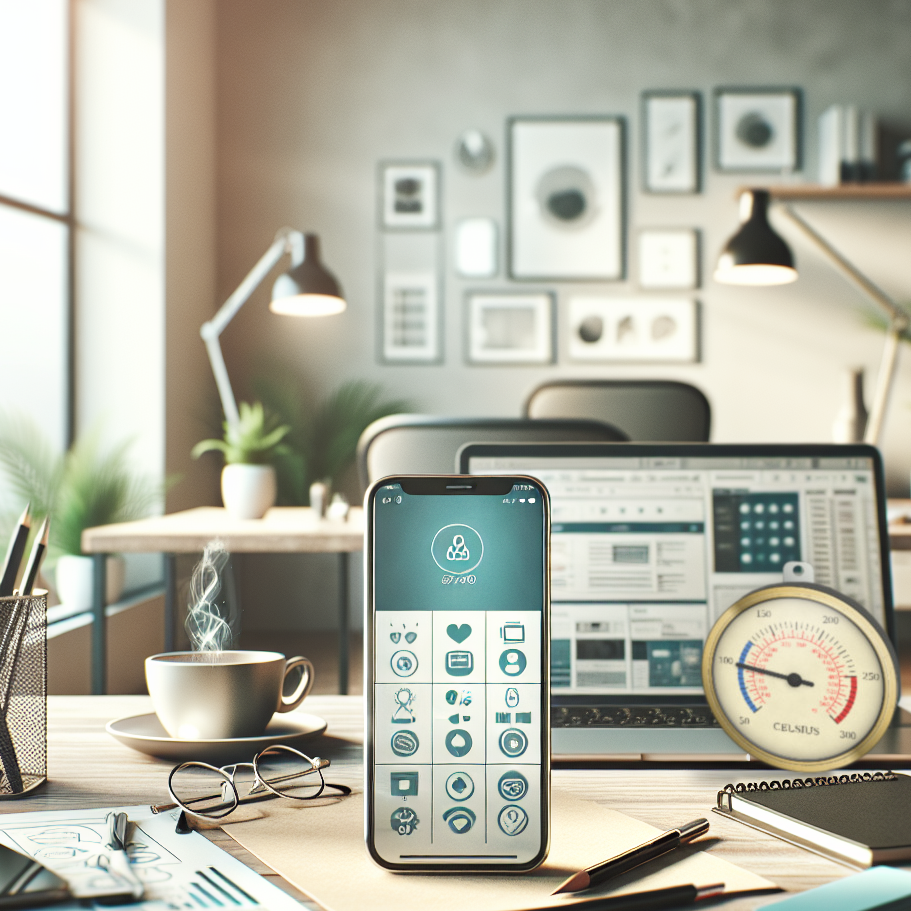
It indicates 100; °C
